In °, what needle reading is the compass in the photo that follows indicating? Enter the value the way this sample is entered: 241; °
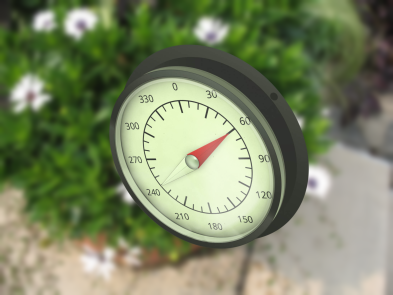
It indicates 60; °
